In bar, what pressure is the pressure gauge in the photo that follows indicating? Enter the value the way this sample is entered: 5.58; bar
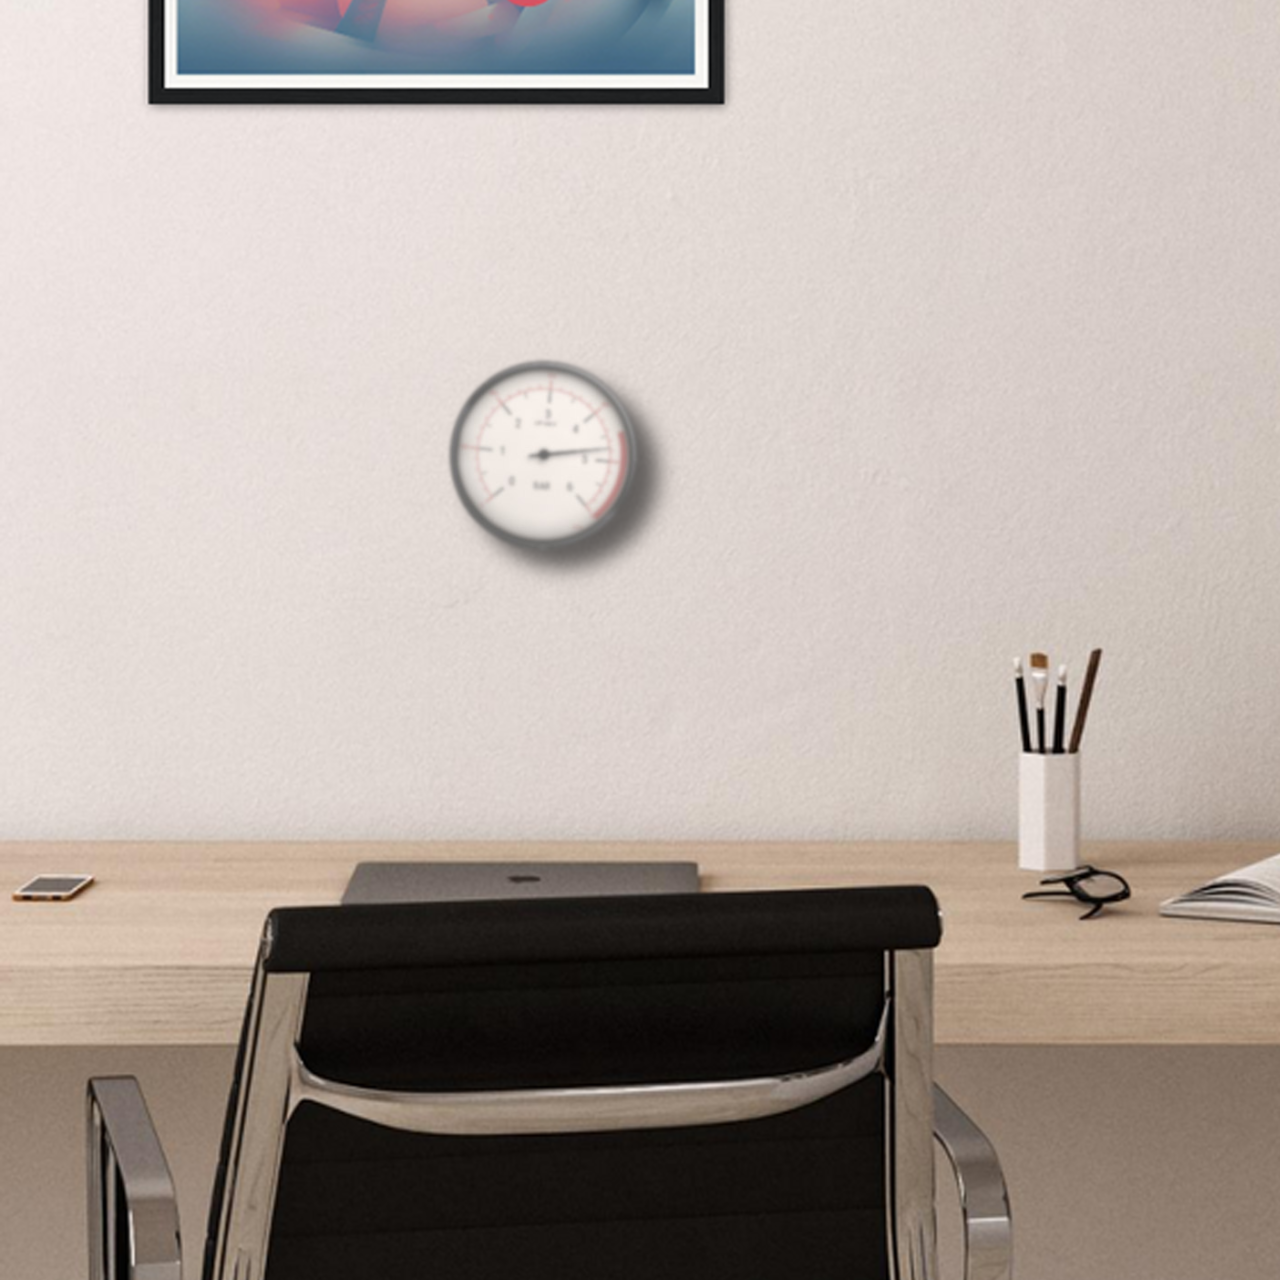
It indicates 4.75; bar
